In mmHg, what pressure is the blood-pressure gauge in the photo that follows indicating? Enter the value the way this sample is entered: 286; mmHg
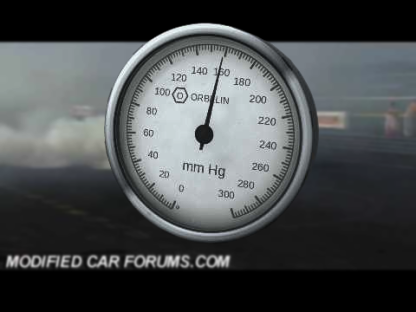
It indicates 160; mmHg
